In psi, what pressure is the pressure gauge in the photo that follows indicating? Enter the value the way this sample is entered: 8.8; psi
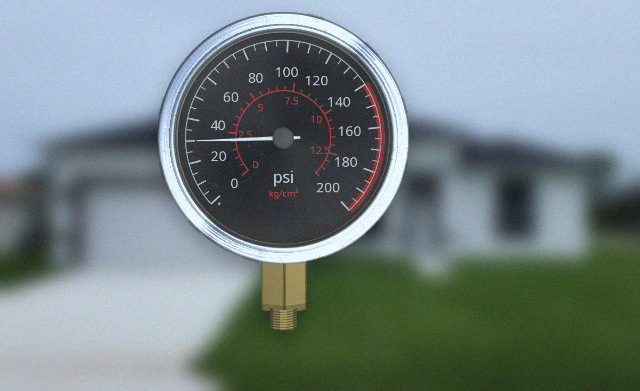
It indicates 30; psi
